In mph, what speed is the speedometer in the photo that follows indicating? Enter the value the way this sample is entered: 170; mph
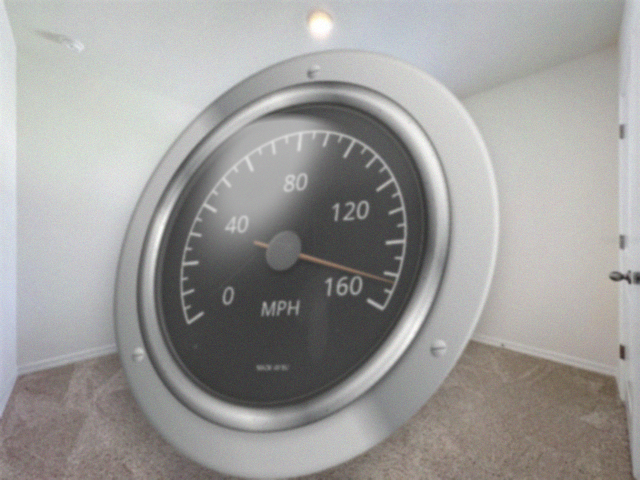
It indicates 152.5; mph
